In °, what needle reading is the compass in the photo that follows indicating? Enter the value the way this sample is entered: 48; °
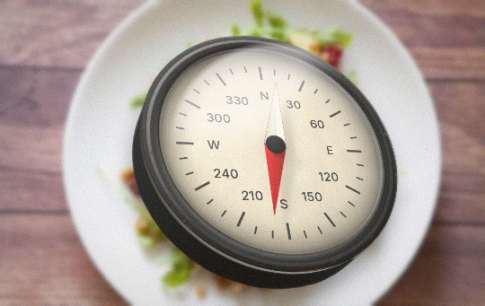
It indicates 190; °
